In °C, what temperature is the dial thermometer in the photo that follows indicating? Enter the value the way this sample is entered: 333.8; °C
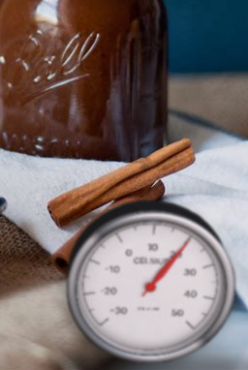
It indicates 20; °C
